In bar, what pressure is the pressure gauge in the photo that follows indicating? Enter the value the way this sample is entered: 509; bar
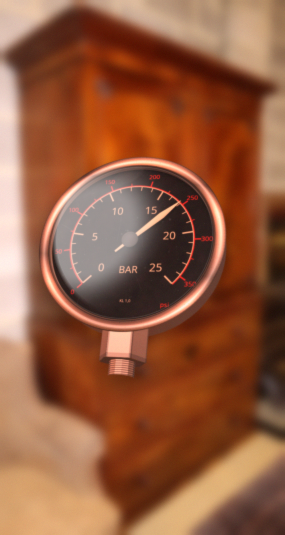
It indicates 17; bar
